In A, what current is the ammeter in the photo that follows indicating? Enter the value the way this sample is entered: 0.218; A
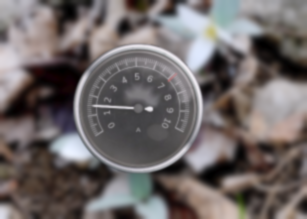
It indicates 1.5; A
